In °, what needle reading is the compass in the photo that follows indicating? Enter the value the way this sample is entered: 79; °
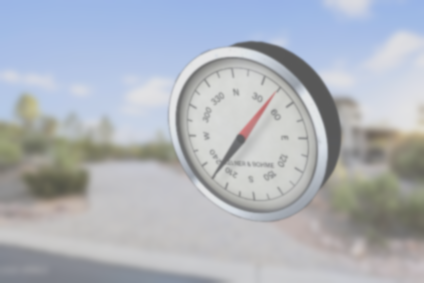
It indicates 45; °
